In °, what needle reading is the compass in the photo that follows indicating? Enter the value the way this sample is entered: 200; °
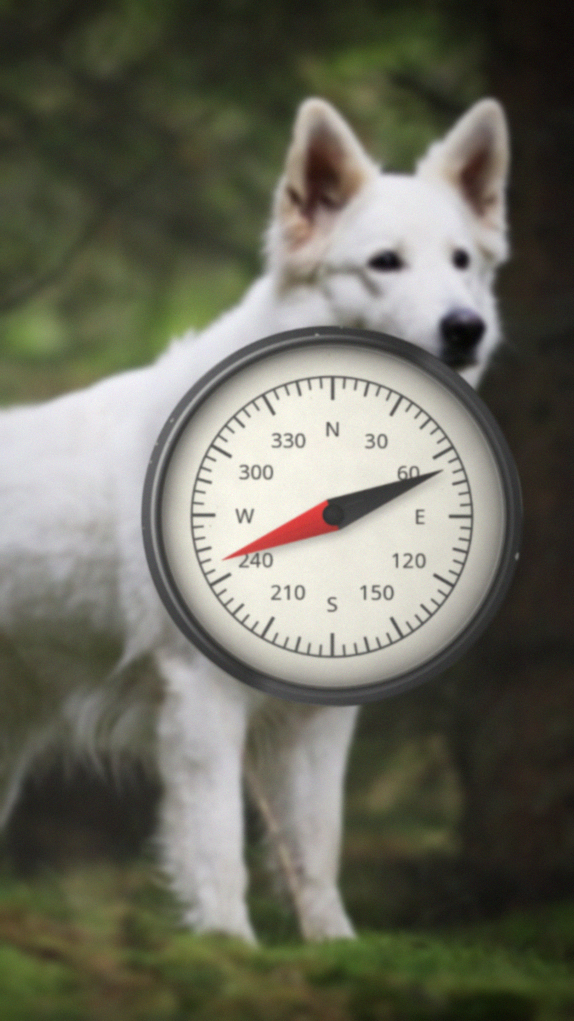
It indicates 247.5; °
